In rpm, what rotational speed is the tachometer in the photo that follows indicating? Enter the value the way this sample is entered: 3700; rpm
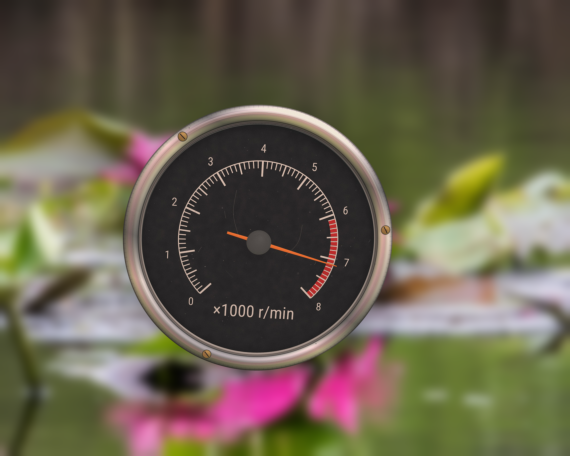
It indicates 7100; rpm
